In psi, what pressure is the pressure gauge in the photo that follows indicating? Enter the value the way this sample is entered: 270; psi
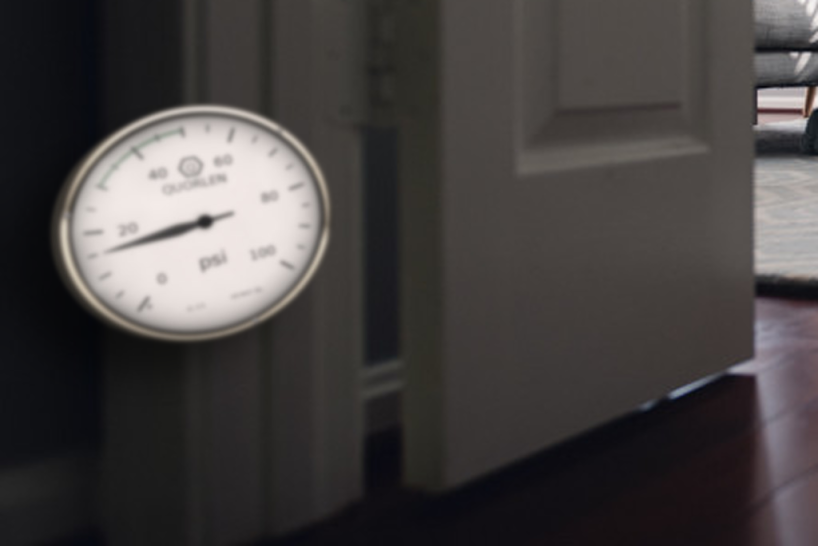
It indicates 15; psi
